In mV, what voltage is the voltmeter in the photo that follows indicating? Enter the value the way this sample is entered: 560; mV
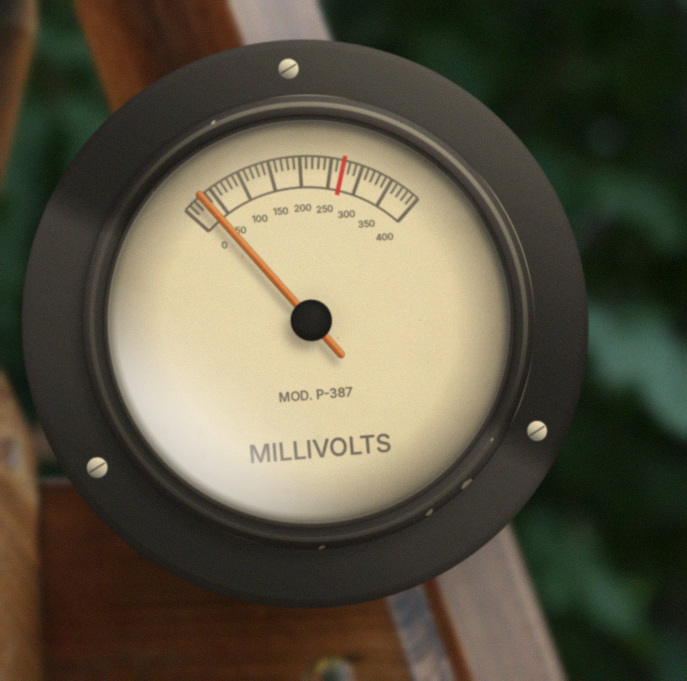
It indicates 30; mV
